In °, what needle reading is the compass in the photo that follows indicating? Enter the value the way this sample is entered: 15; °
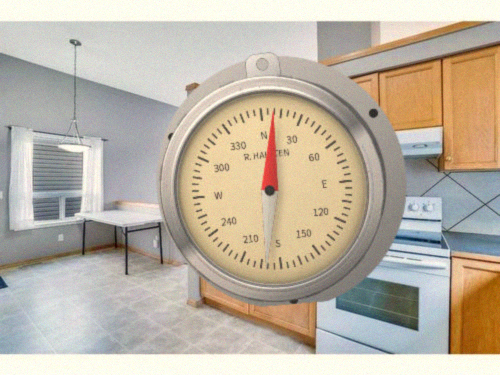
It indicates 10; °
